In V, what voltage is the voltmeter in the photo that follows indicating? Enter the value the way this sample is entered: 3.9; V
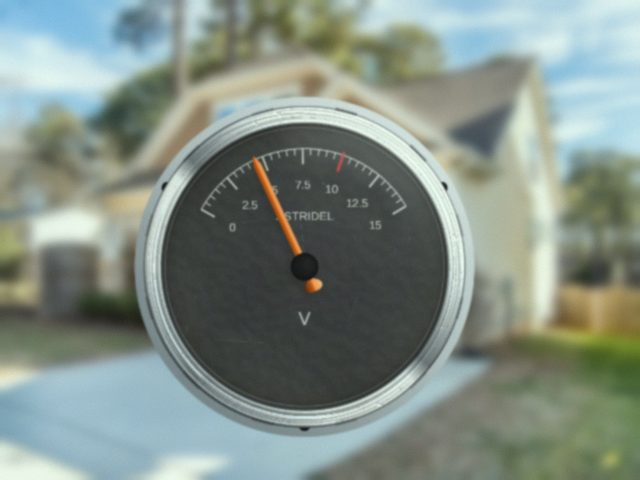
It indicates 4.5; V
